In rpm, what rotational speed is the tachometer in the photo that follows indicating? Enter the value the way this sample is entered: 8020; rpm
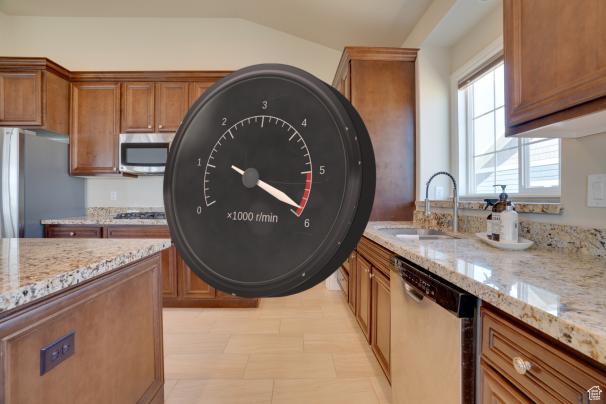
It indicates 5800; rpm
